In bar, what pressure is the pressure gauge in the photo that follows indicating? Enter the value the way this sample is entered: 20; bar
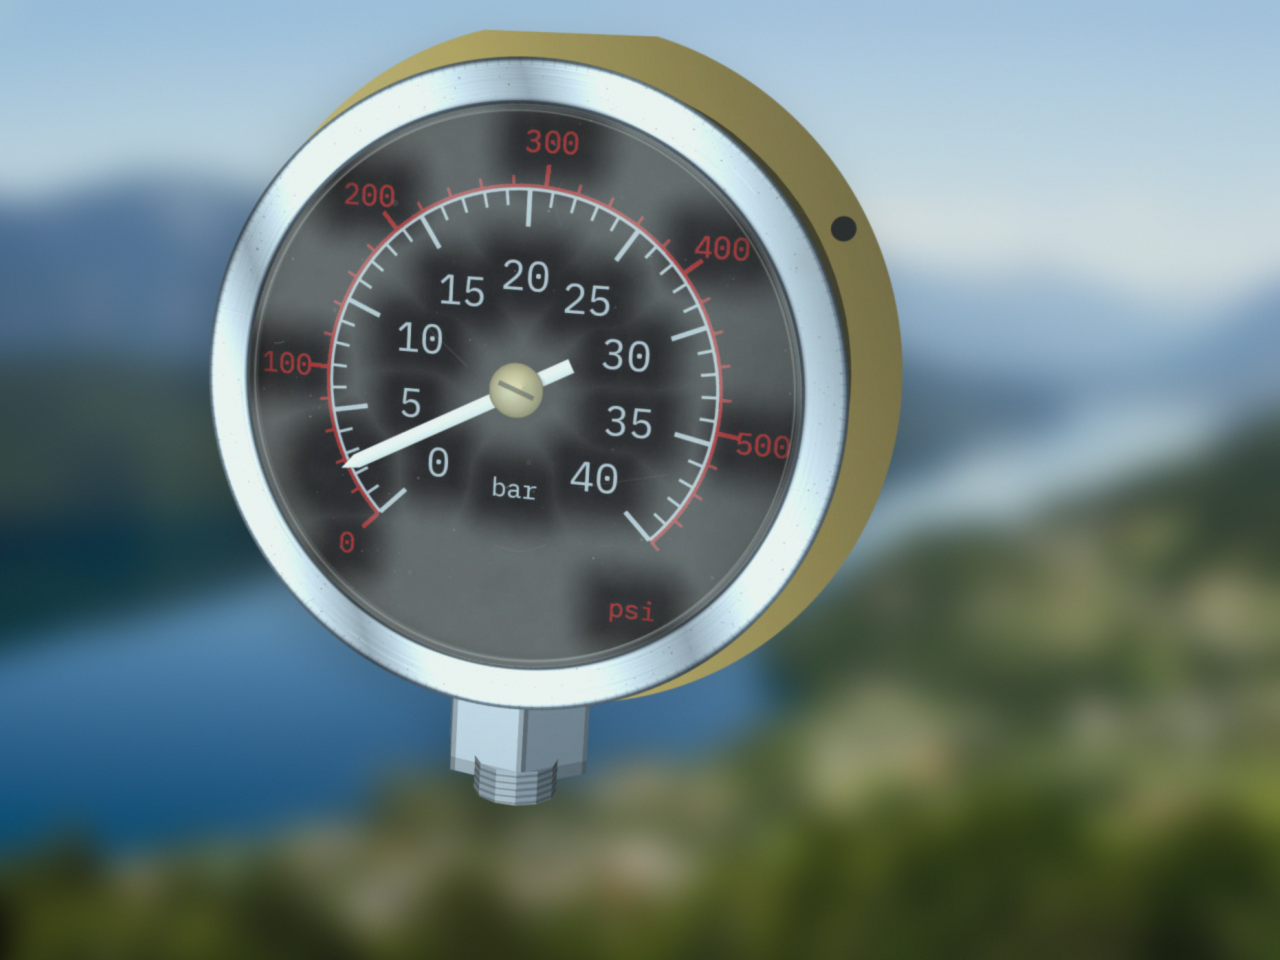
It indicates 2.5; bar
